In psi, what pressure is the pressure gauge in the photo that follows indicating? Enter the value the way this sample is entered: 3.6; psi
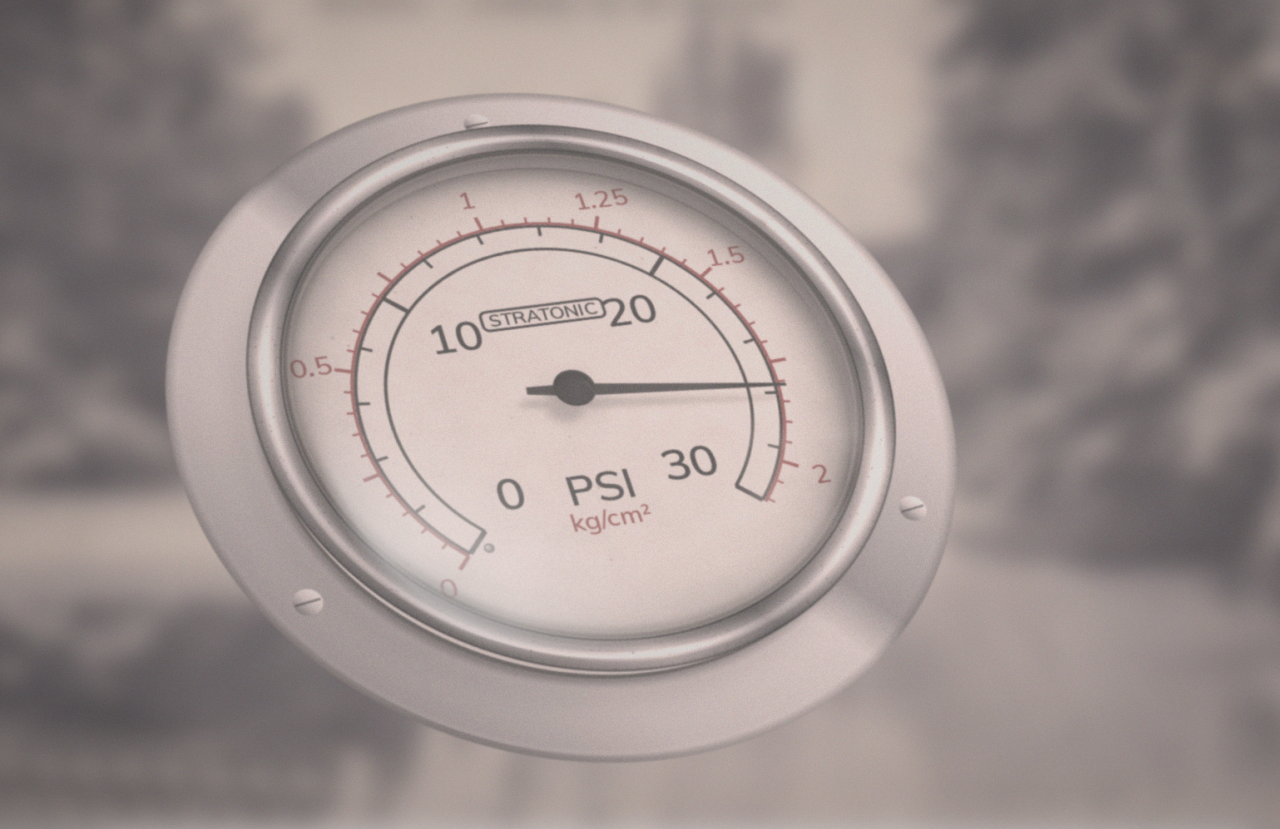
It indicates 26; psi
